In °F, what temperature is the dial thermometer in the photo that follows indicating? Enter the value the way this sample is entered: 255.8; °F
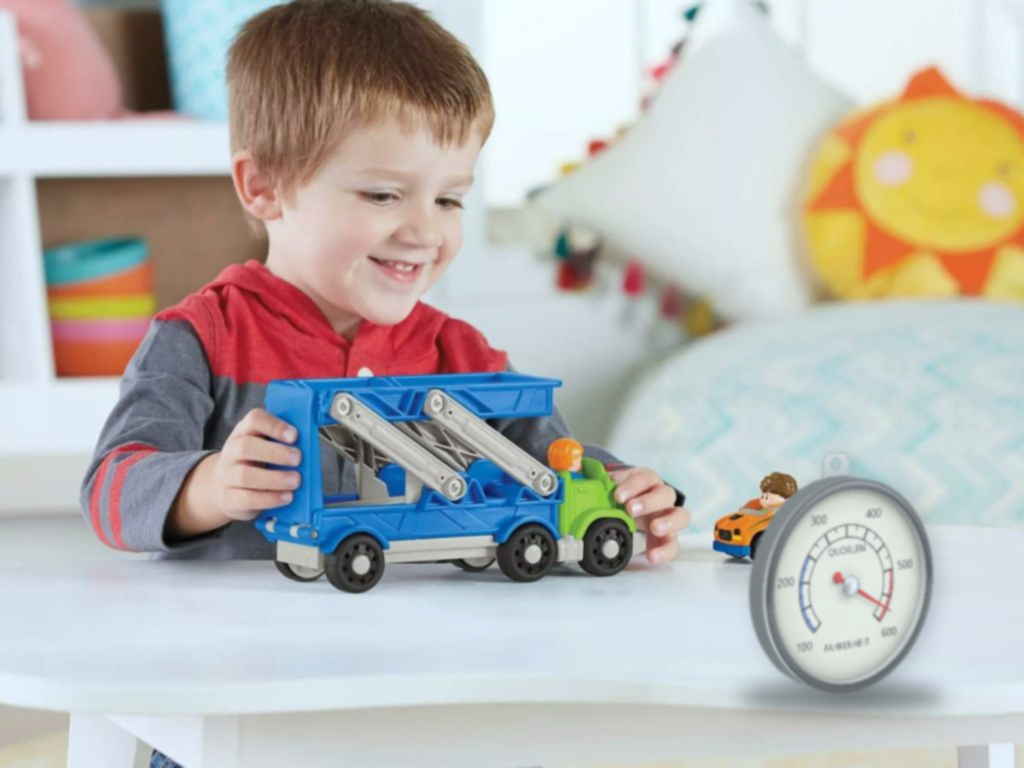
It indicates 575; °F
